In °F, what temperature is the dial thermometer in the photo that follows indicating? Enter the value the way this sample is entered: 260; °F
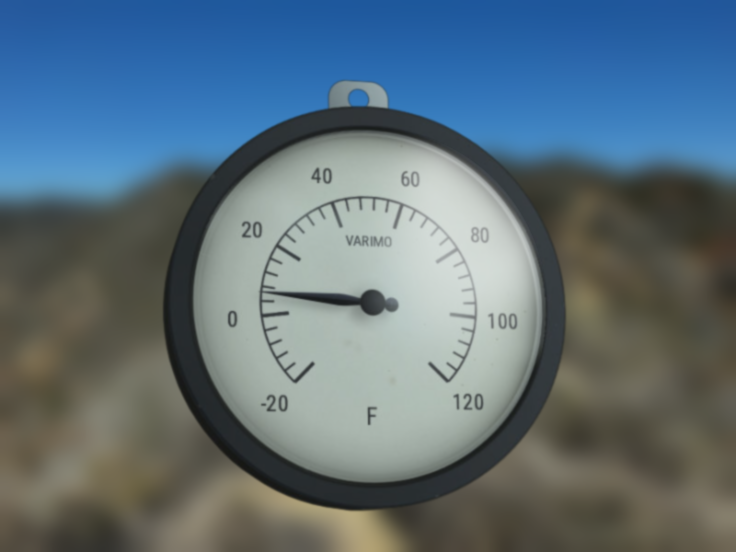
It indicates 6; °F
